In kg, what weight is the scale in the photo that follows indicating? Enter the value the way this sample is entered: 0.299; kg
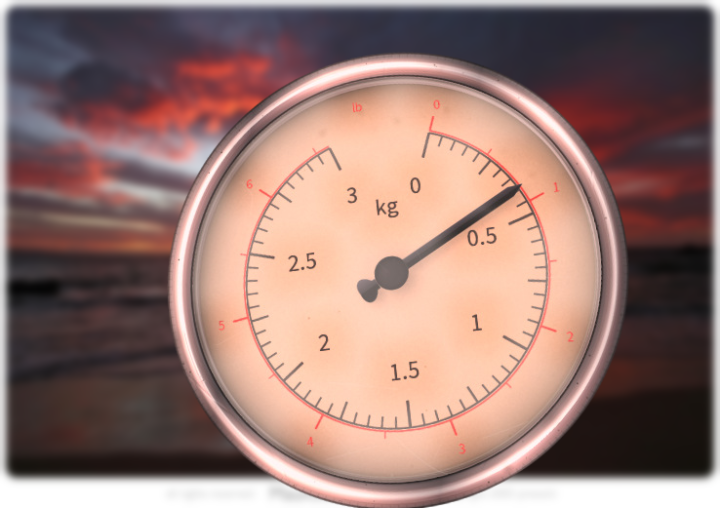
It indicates 0.4; kg
